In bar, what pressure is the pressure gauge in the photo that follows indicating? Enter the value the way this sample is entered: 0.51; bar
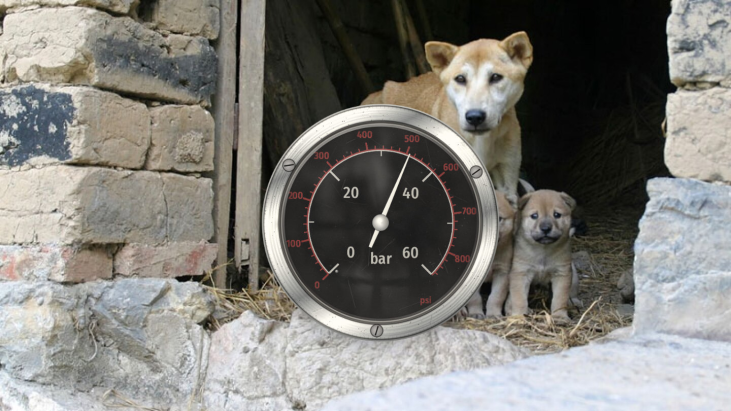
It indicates 35; bar
